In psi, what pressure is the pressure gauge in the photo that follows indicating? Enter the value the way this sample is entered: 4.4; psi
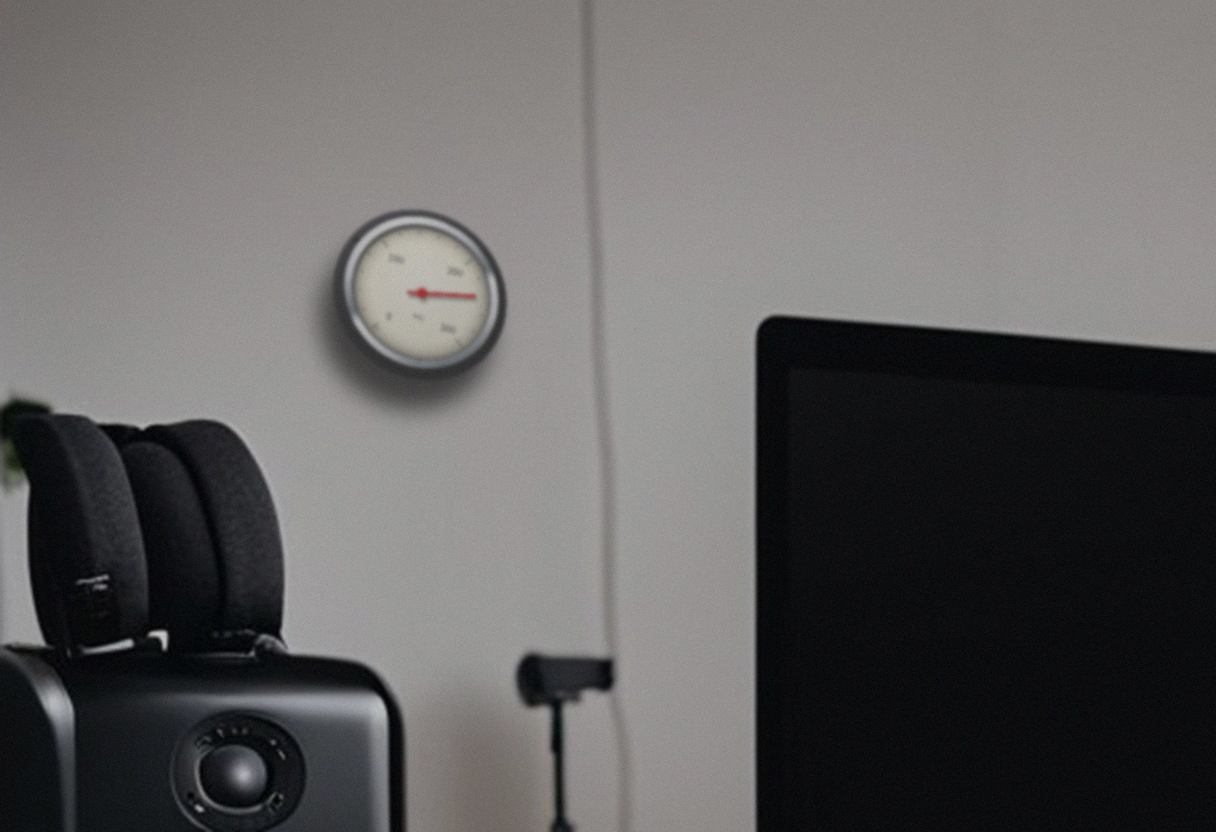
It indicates 240; psi
